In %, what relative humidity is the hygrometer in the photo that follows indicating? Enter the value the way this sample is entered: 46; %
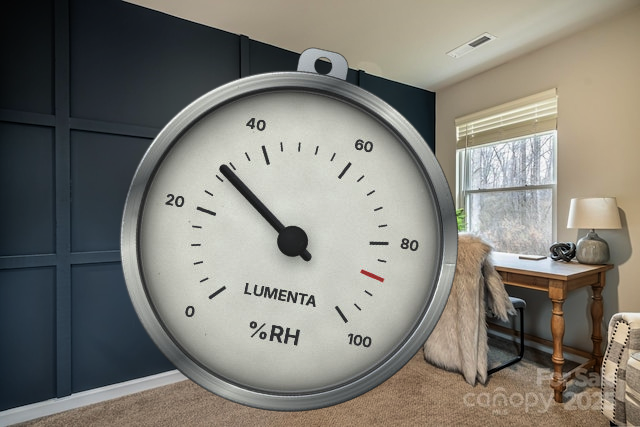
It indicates 30; %
